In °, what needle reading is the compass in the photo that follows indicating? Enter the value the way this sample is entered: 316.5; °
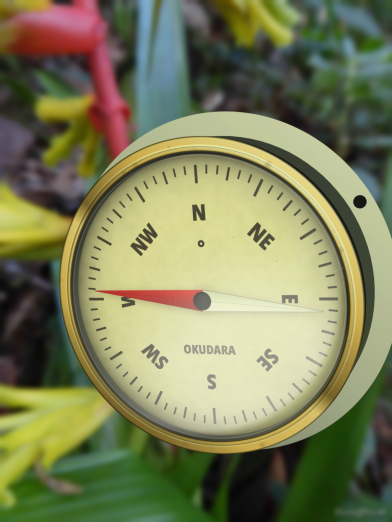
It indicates 275; °
